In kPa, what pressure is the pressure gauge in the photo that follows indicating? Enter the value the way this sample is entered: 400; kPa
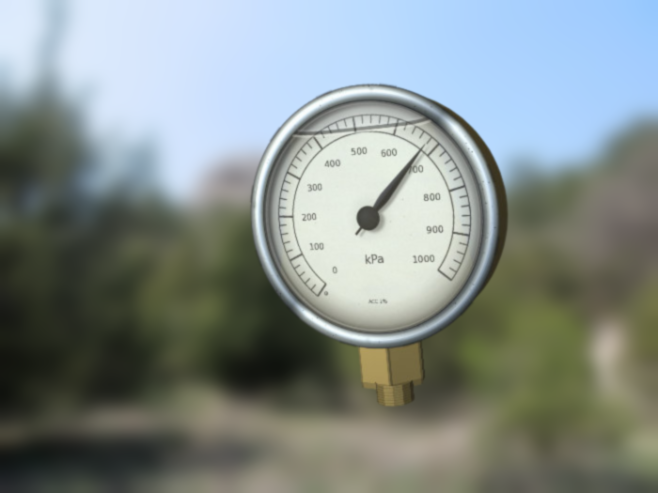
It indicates 680; kPa
